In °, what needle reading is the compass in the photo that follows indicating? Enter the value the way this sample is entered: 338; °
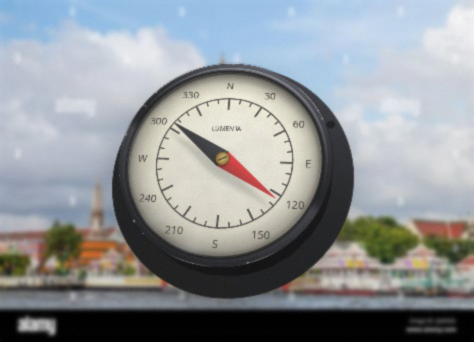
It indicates 125; °
